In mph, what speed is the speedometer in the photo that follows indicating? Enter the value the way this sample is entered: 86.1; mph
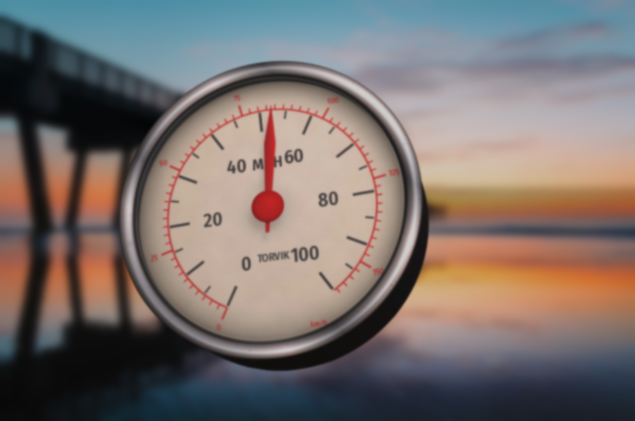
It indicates 52.5; mph
